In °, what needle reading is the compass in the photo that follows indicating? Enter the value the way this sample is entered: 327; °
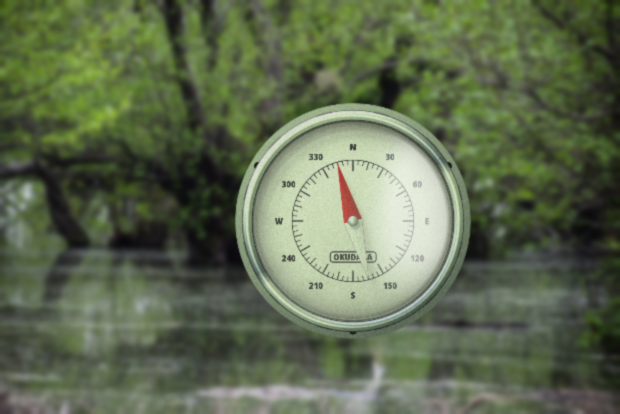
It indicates 345; °
